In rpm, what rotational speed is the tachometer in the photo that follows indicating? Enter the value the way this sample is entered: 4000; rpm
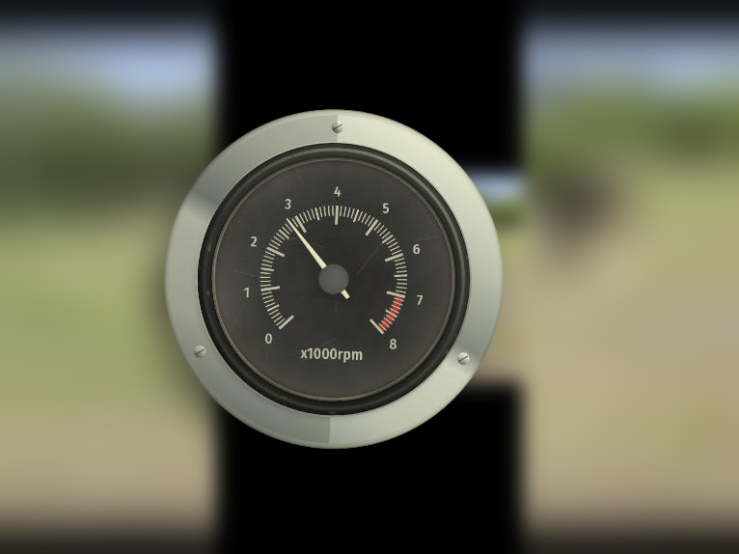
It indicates 2800; rpm
